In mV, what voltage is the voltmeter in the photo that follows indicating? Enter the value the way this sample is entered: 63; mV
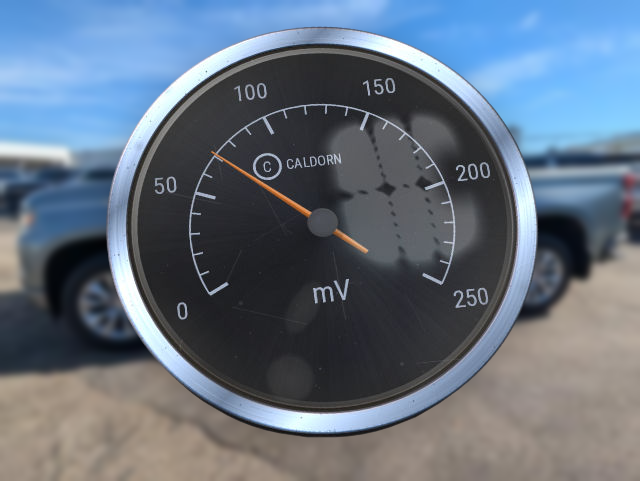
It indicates 70; mV
